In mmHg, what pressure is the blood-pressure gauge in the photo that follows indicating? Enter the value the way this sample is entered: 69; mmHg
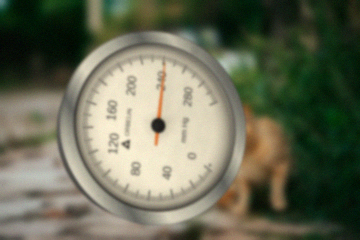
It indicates 240; mmHg
